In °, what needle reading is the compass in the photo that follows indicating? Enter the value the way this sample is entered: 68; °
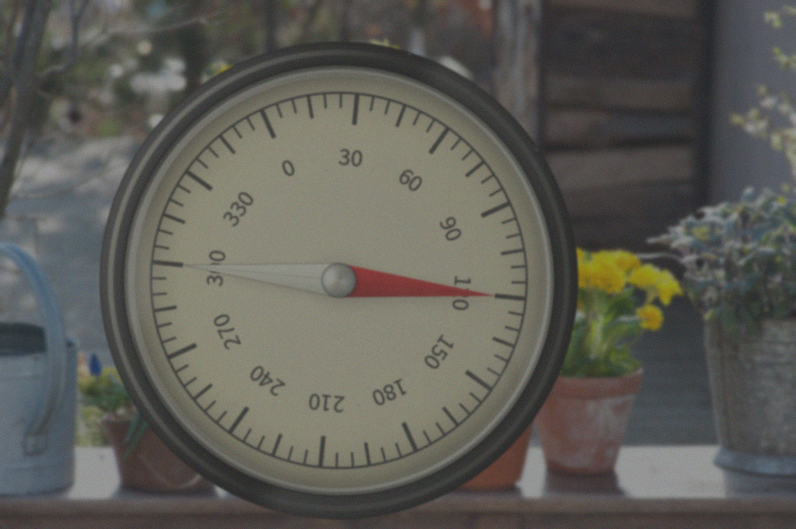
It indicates 120; °
